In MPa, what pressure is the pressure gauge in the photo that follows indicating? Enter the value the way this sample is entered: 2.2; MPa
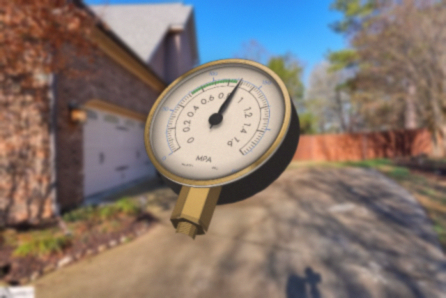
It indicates 0.9; MPa
